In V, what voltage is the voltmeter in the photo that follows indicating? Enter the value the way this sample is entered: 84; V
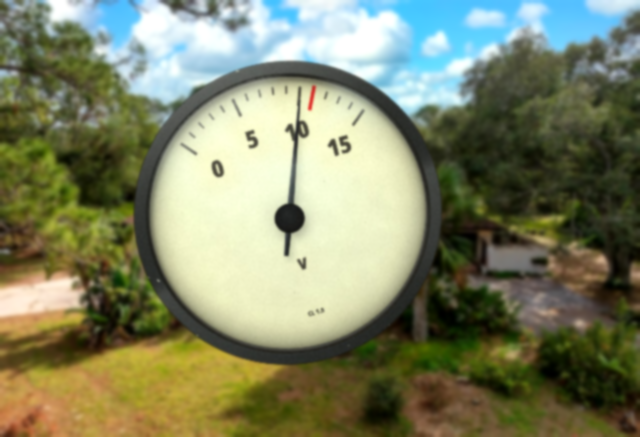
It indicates 10; V
